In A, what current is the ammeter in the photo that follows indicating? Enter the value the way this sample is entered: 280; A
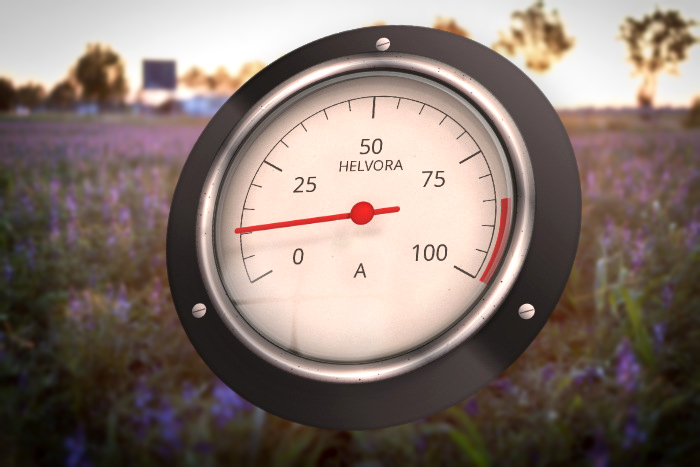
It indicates 10; A
